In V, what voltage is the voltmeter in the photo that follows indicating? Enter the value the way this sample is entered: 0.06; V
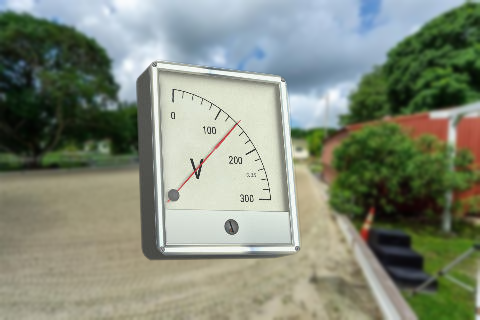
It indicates 140; V
